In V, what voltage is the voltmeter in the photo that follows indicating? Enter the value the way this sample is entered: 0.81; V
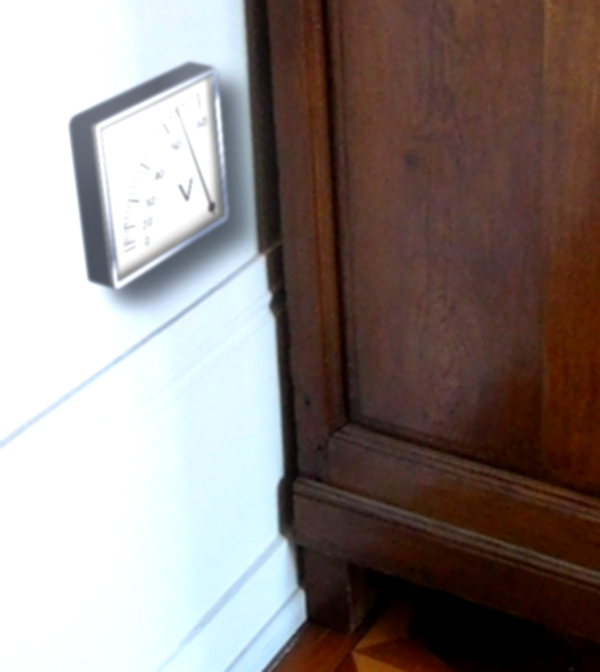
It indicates 54; V
